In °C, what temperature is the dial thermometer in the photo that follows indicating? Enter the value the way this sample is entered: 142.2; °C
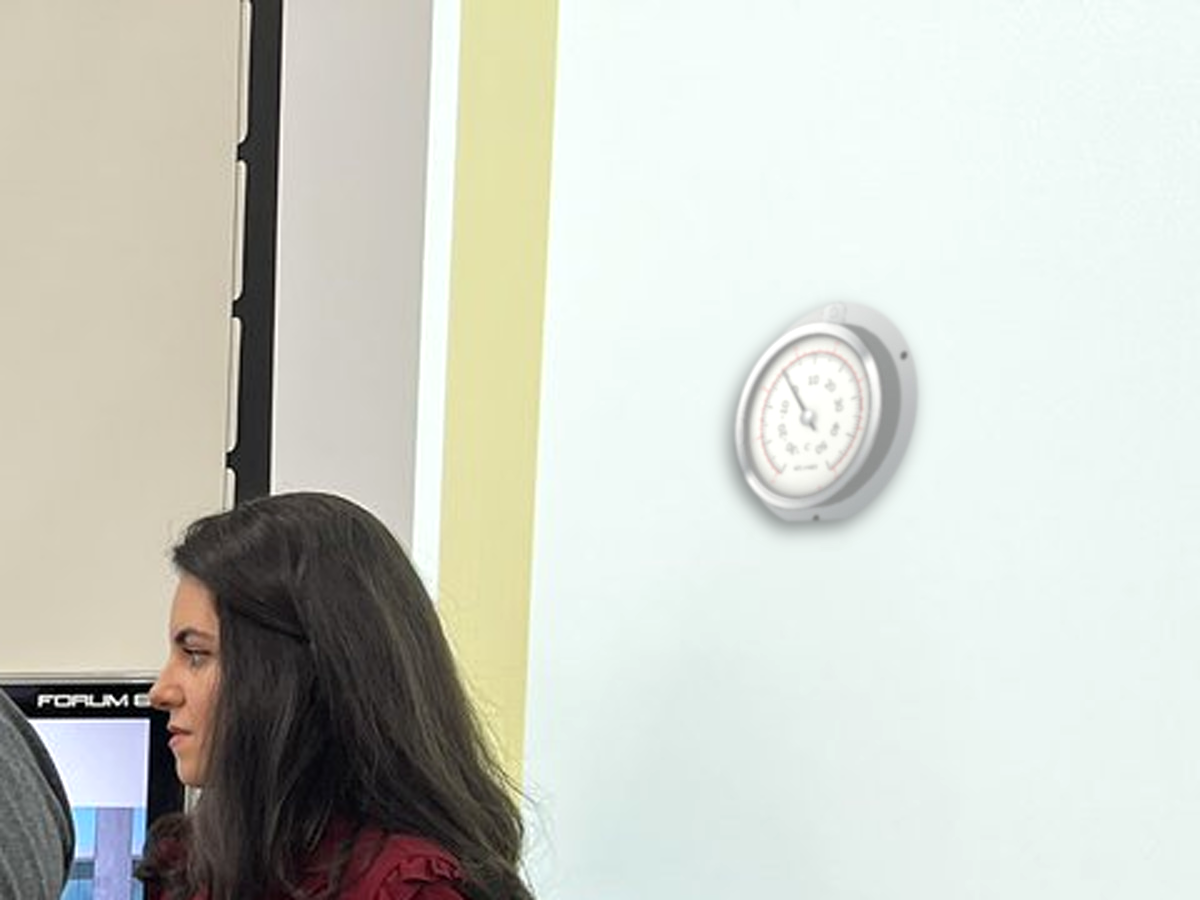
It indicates 0; °C
